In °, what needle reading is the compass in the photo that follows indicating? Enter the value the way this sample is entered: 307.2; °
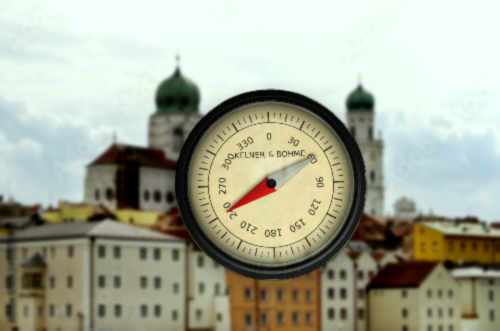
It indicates 240; °
